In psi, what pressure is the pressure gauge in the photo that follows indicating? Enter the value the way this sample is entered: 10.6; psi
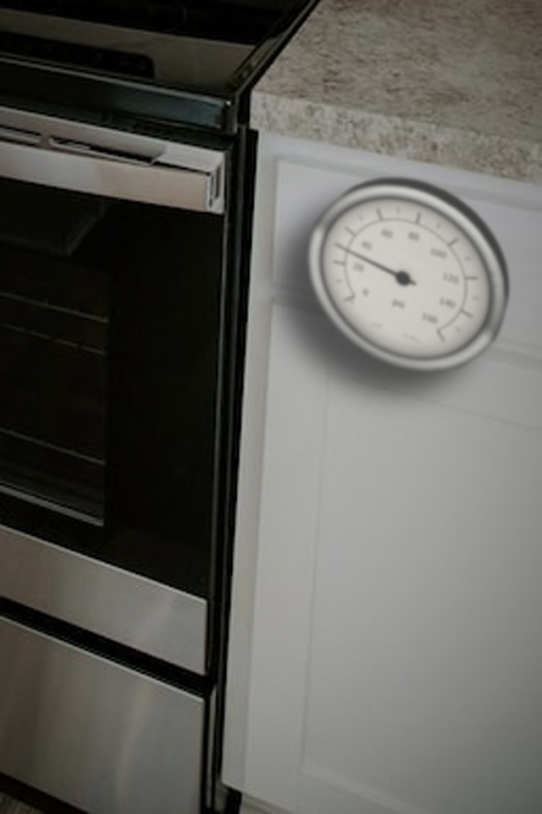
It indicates 30; psi
